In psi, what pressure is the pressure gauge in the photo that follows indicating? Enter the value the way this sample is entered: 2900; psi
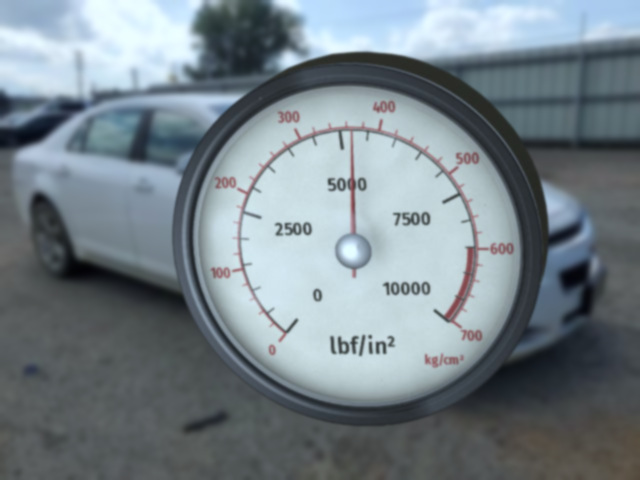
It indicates 5250; psi
